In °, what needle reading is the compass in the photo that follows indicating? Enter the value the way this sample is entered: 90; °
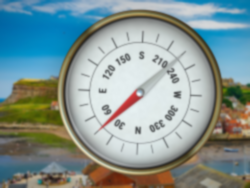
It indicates 45; °
